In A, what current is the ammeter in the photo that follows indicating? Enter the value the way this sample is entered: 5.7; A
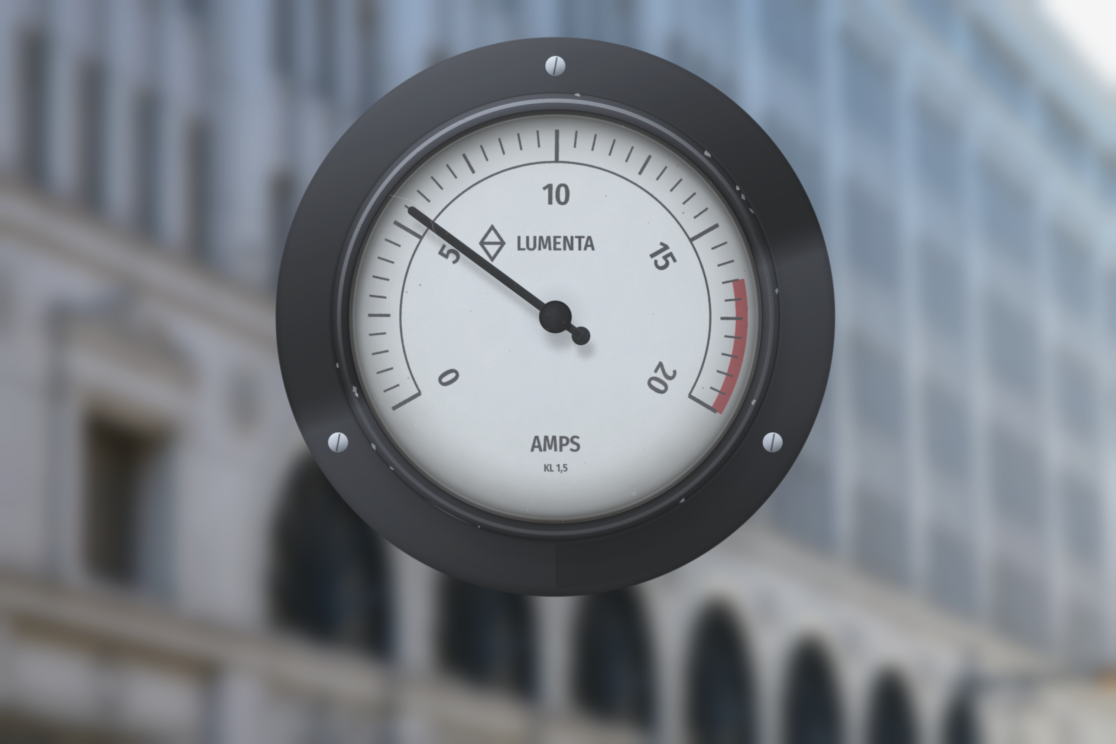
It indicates 5.5; A
